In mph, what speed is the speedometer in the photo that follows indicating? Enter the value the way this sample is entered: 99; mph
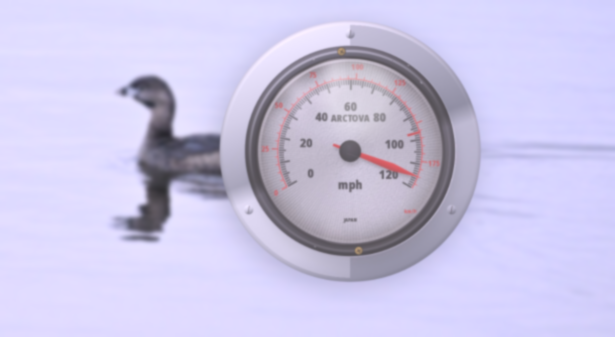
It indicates 115; mph
